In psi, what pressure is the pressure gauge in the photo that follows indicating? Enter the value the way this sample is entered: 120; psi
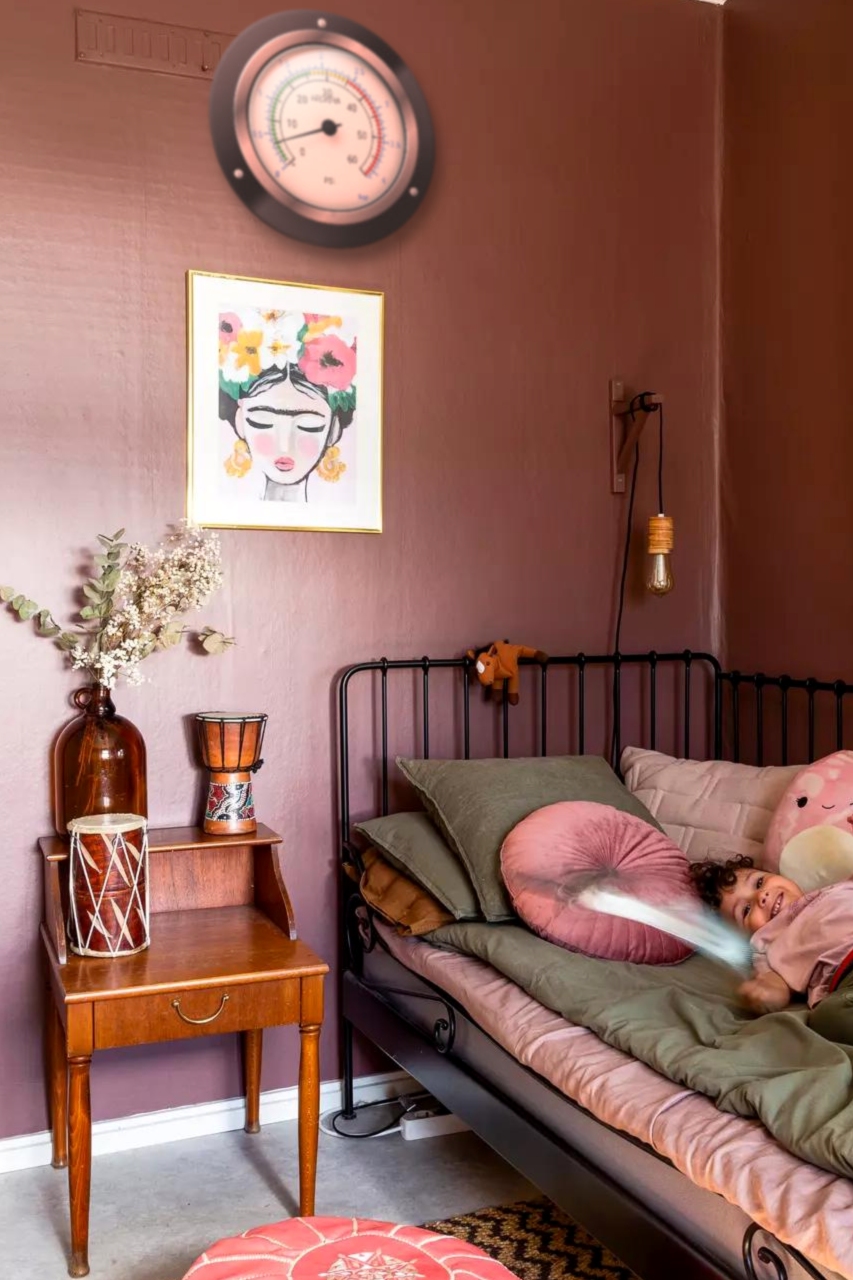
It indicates 5; psi
